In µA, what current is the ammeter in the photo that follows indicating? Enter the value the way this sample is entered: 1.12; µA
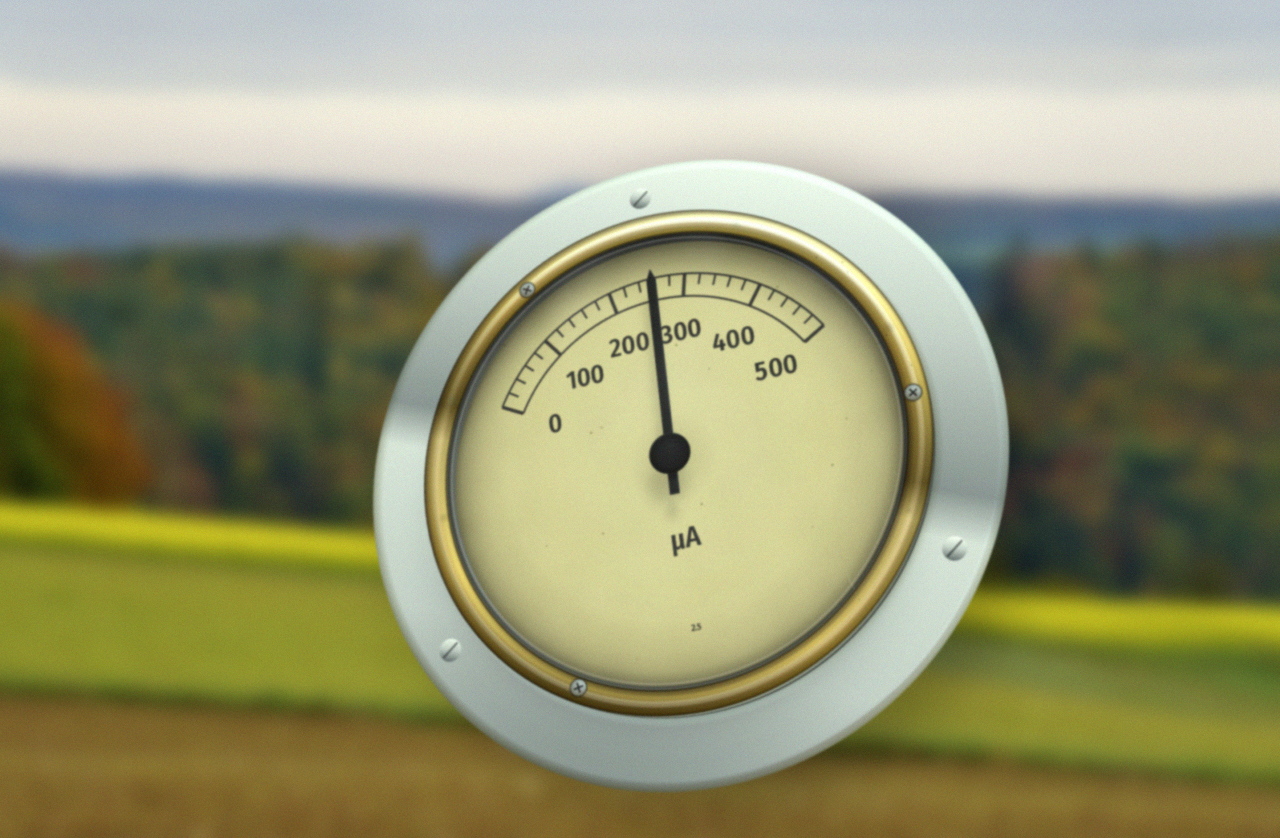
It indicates 260; µA
